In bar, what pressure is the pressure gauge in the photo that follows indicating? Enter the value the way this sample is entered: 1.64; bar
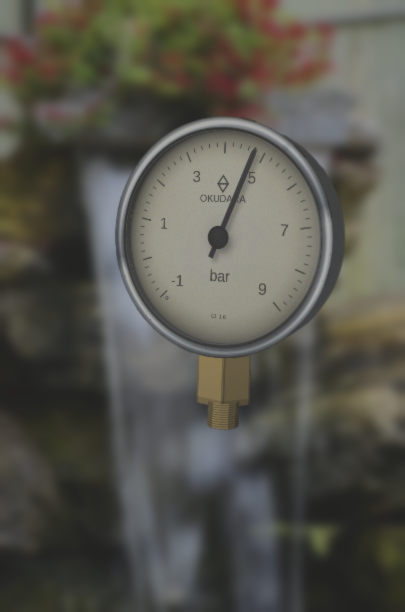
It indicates 4.8; bar
